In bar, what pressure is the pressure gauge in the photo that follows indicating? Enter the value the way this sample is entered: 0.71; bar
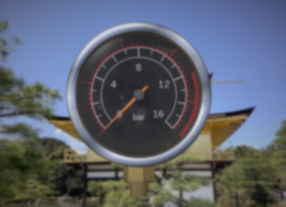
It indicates 0; bar
